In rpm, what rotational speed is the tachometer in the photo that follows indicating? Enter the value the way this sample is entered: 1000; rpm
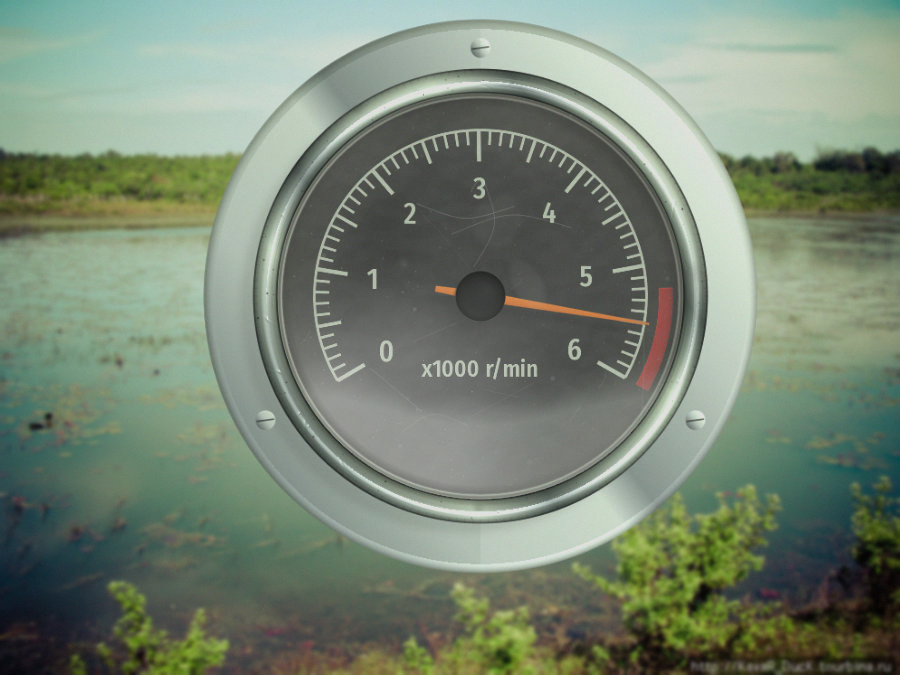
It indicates 5500; rpm
